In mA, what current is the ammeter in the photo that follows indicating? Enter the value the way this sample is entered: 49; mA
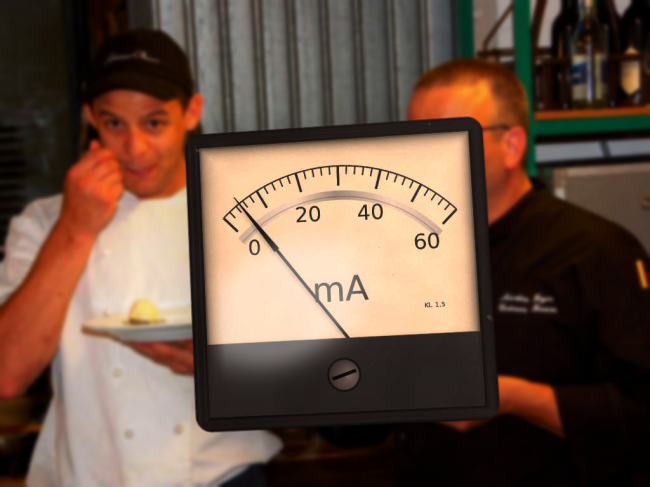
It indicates 5; mA
